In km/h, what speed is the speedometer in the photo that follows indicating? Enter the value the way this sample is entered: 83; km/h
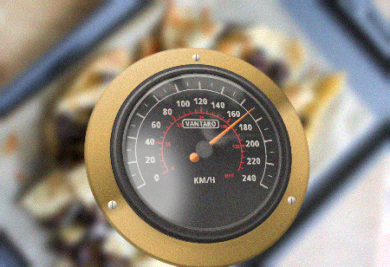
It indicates 170; km/h
